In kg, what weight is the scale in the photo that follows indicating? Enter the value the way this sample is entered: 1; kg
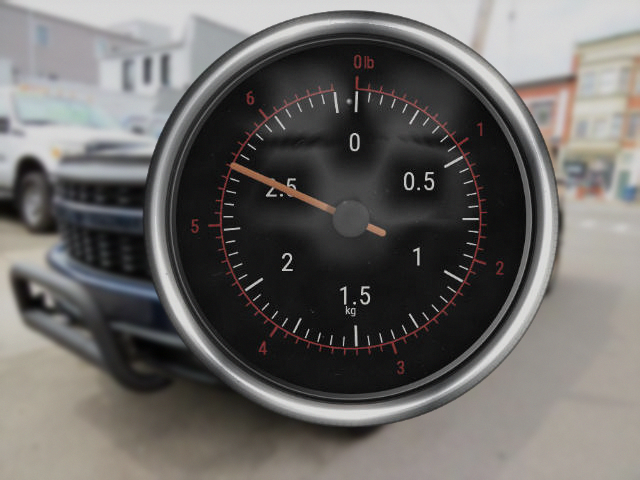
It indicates 2.5; kg
